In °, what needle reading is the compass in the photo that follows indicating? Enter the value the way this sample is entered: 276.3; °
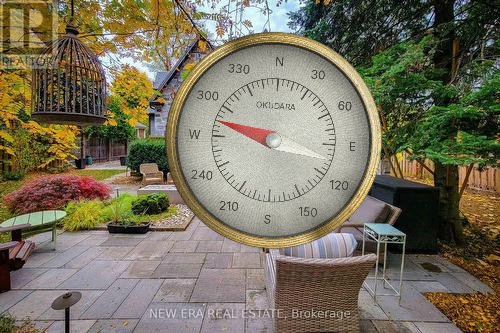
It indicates 285; °
